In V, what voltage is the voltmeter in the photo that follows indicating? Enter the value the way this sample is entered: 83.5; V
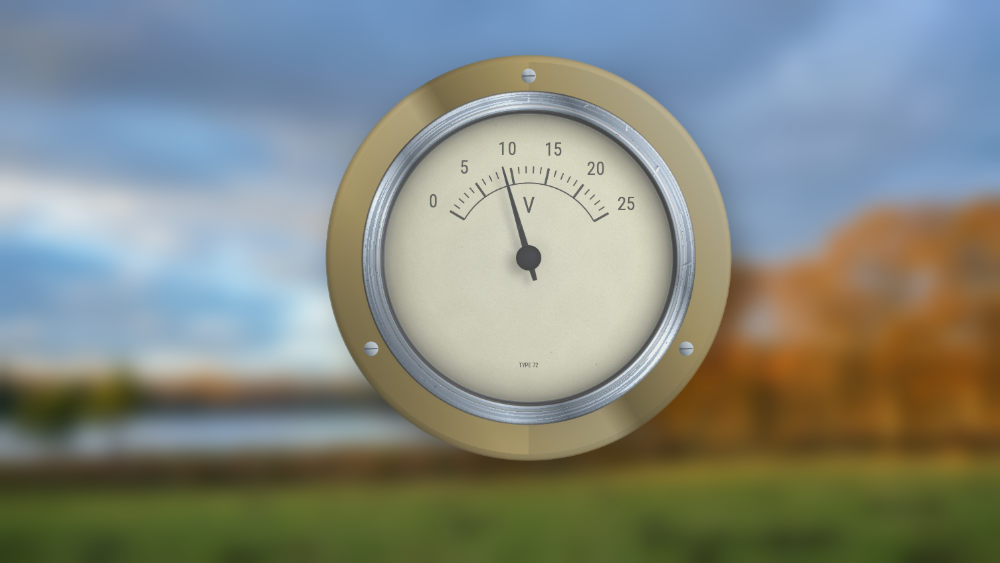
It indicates 9; V
